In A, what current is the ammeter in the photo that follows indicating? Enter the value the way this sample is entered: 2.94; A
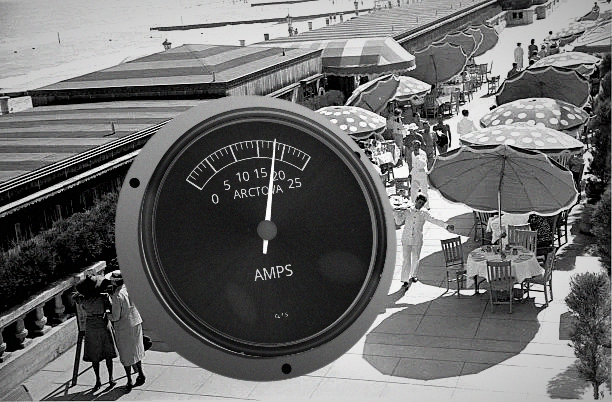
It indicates 18; A
